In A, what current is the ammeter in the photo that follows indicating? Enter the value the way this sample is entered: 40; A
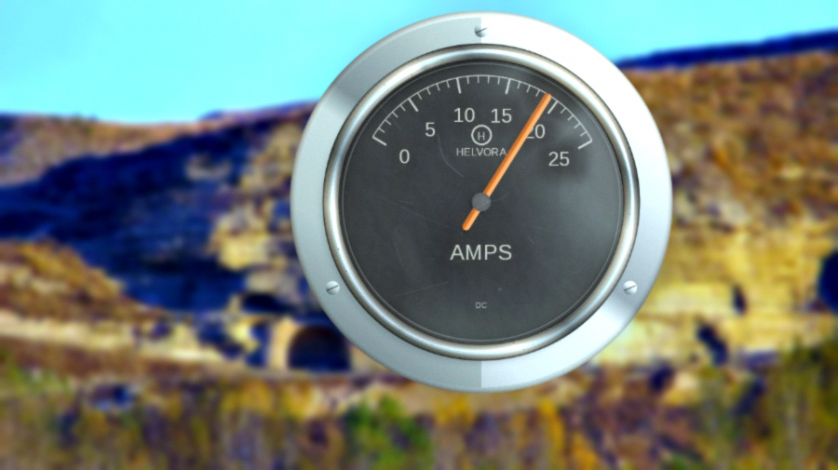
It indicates 19; A
